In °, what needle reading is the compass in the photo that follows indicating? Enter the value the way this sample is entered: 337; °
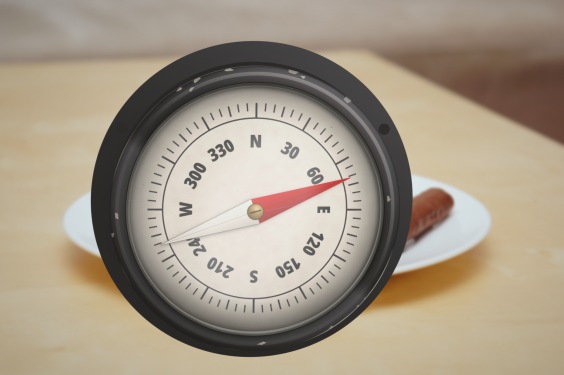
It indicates 70; °
